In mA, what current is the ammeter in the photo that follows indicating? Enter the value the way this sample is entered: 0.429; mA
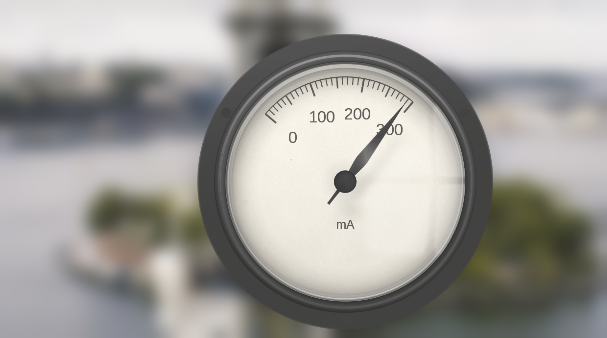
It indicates 290; mA
